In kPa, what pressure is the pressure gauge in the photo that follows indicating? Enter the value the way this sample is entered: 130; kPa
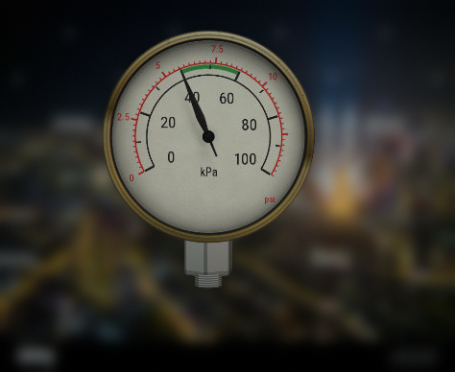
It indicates 40; kPa
